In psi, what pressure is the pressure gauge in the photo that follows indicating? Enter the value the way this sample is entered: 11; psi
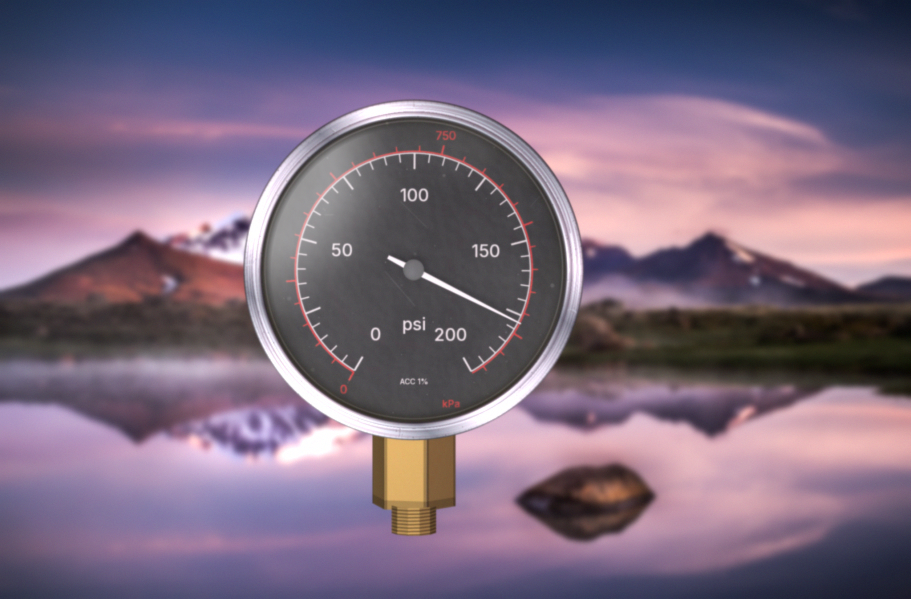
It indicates 177.5; psi
